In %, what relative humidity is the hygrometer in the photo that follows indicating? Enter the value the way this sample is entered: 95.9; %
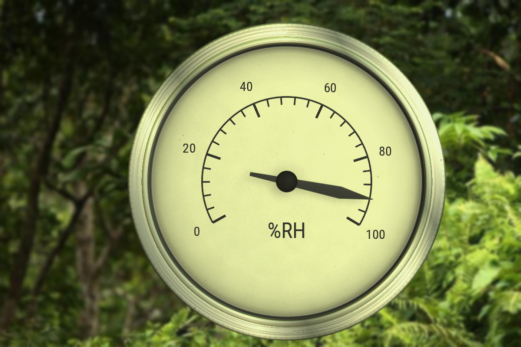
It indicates 92; %
